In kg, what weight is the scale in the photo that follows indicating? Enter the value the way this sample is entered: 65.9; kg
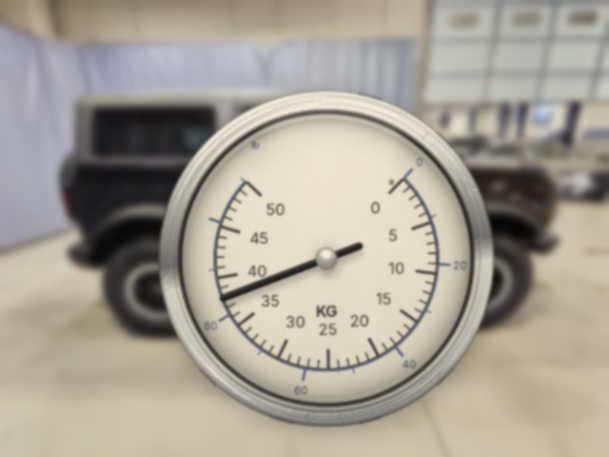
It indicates 38; kg
